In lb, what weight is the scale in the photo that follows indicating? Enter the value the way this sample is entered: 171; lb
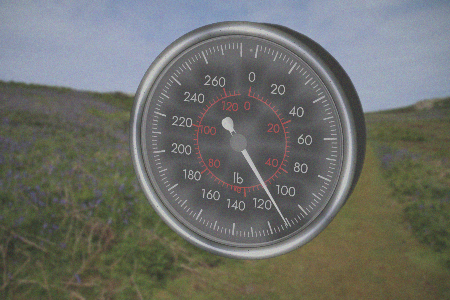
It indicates 110; lb
